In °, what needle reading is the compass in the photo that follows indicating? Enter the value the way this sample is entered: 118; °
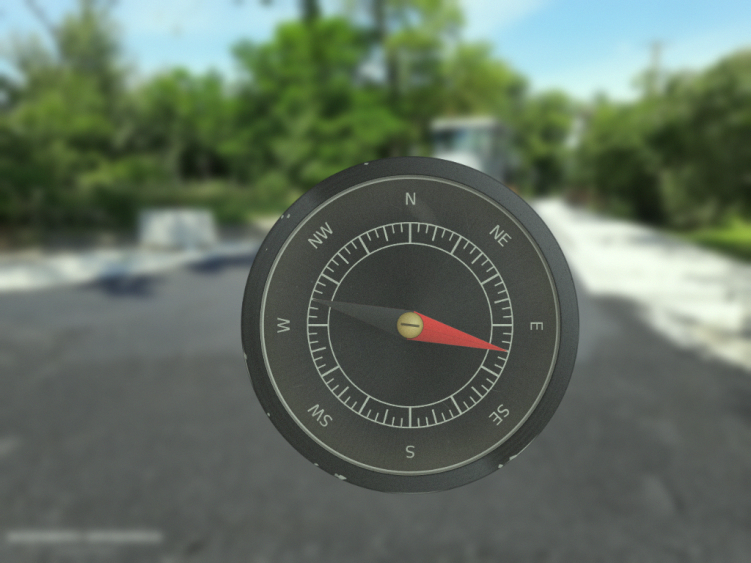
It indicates 105; °
